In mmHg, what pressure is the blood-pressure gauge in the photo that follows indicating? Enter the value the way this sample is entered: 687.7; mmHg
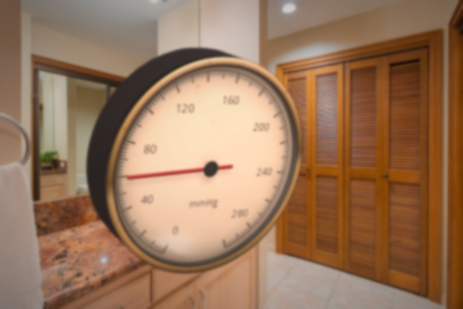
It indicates 60; mmHg
